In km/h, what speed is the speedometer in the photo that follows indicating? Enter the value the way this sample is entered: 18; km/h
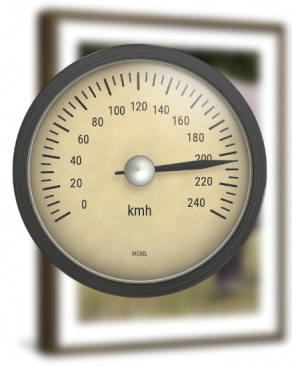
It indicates 205; km/h
